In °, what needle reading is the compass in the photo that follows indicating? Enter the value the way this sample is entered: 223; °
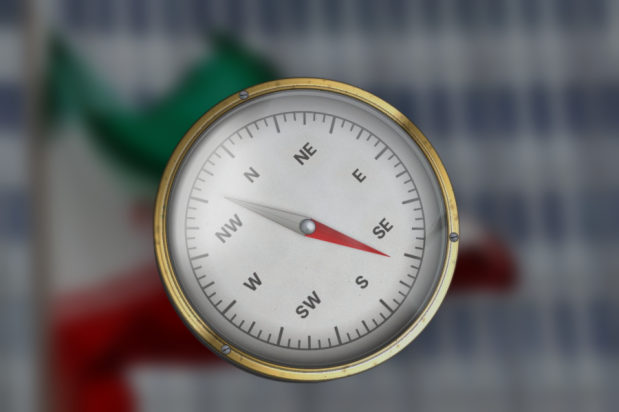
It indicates 155; °
